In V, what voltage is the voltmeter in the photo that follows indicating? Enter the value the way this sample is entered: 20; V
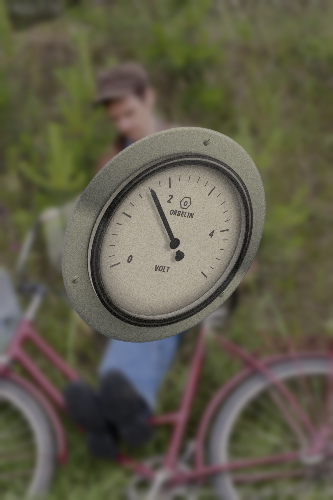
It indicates 1.6; V
